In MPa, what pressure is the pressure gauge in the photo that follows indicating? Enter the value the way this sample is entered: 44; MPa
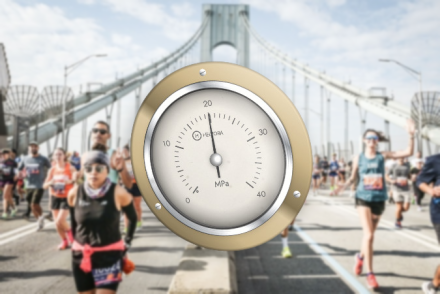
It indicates 20; MPa
